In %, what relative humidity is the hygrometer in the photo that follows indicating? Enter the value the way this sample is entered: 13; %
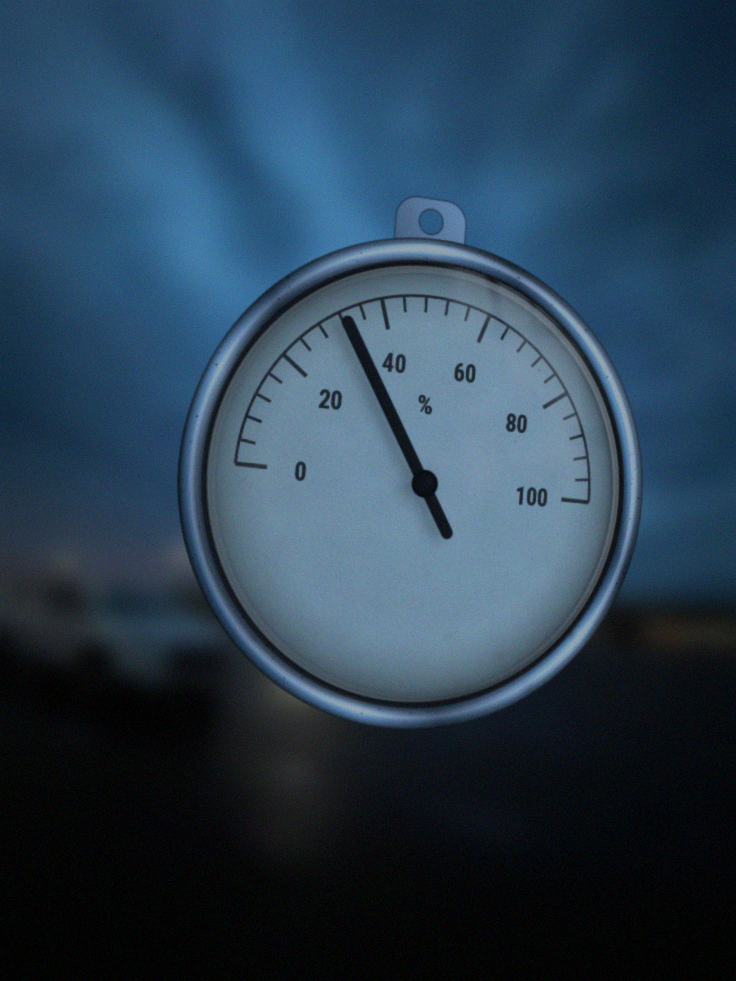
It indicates 32; %
